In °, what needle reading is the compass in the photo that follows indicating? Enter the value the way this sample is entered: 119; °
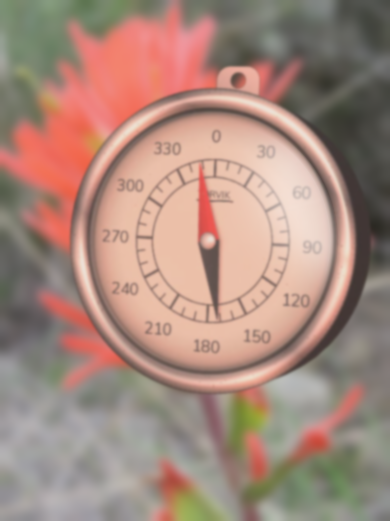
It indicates 350; °
